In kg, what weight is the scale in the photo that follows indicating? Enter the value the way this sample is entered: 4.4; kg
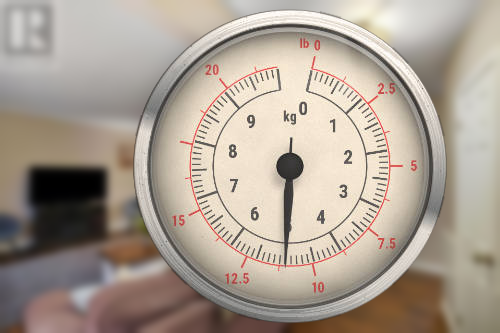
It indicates 5; kg
